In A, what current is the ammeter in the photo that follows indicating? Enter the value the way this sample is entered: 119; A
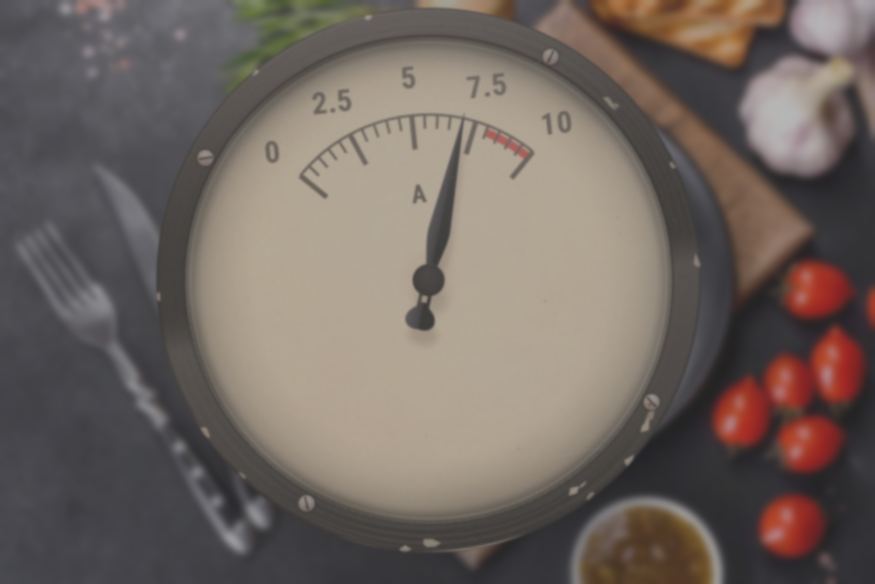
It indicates 7; A
